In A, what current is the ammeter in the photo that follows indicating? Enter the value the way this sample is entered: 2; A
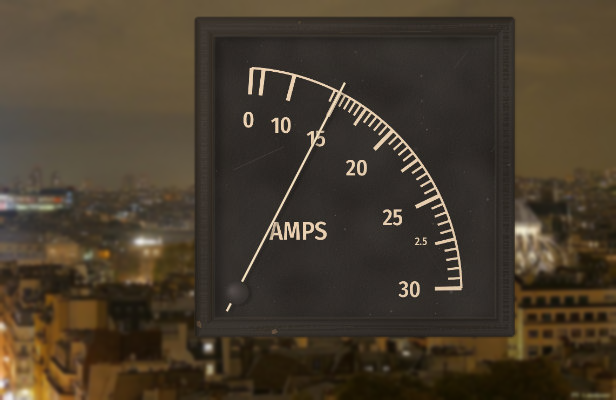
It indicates 15; A
